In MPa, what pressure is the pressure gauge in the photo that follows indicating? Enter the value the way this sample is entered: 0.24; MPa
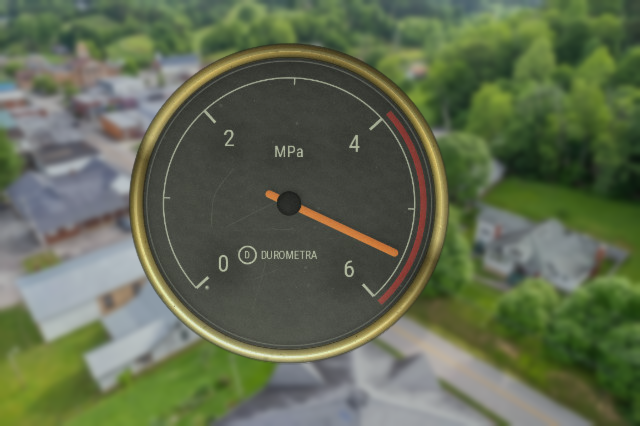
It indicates 5.5; MPa
